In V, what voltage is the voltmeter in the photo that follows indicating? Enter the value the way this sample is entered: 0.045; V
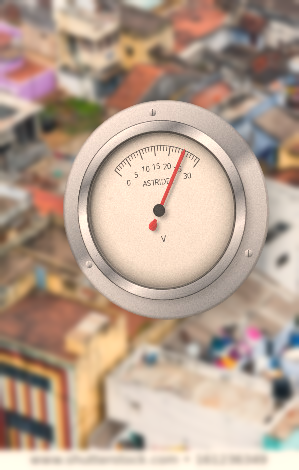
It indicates 25; V
